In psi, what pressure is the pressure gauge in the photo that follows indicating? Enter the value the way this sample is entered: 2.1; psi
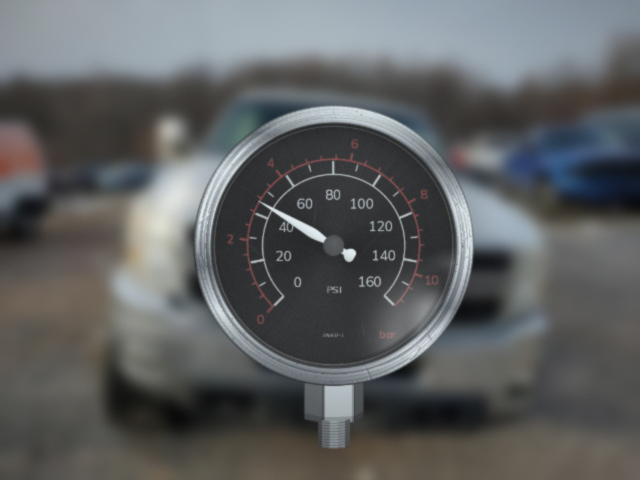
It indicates 45; psi
